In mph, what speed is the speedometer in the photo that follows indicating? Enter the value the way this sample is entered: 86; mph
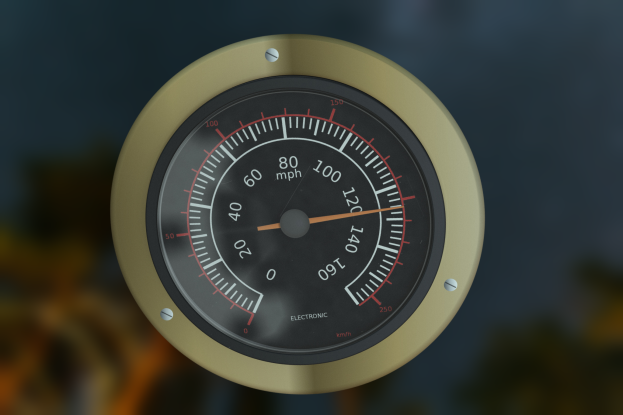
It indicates 126; mph
